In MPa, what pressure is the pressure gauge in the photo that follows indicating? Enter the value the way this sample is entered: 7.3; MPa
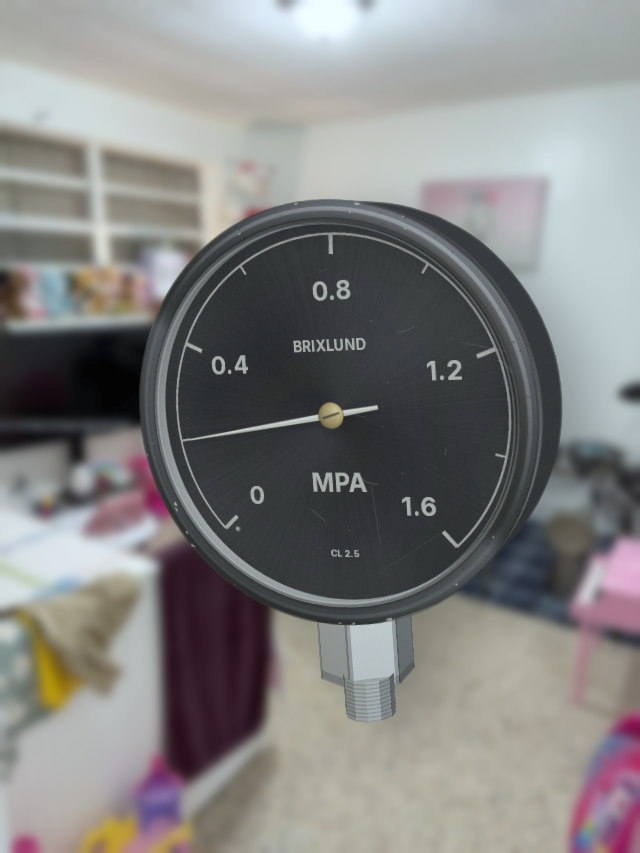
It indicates 0.2; MPa
